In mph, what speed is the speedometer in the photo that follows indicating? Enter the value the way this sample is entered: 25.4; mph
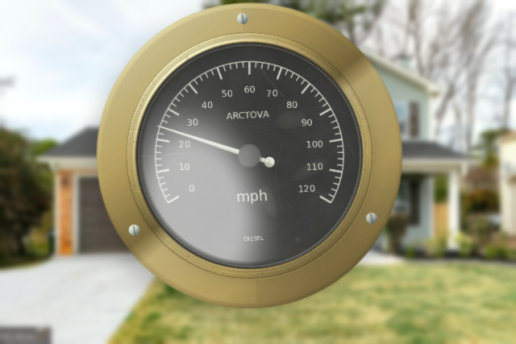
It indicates 24; mph
